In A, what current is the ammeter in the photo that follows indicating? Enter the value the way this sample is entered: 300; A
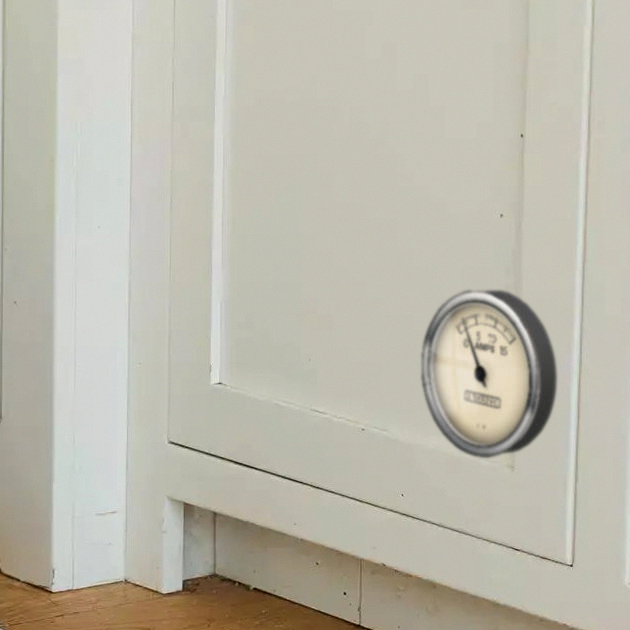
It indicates 2.5; A
